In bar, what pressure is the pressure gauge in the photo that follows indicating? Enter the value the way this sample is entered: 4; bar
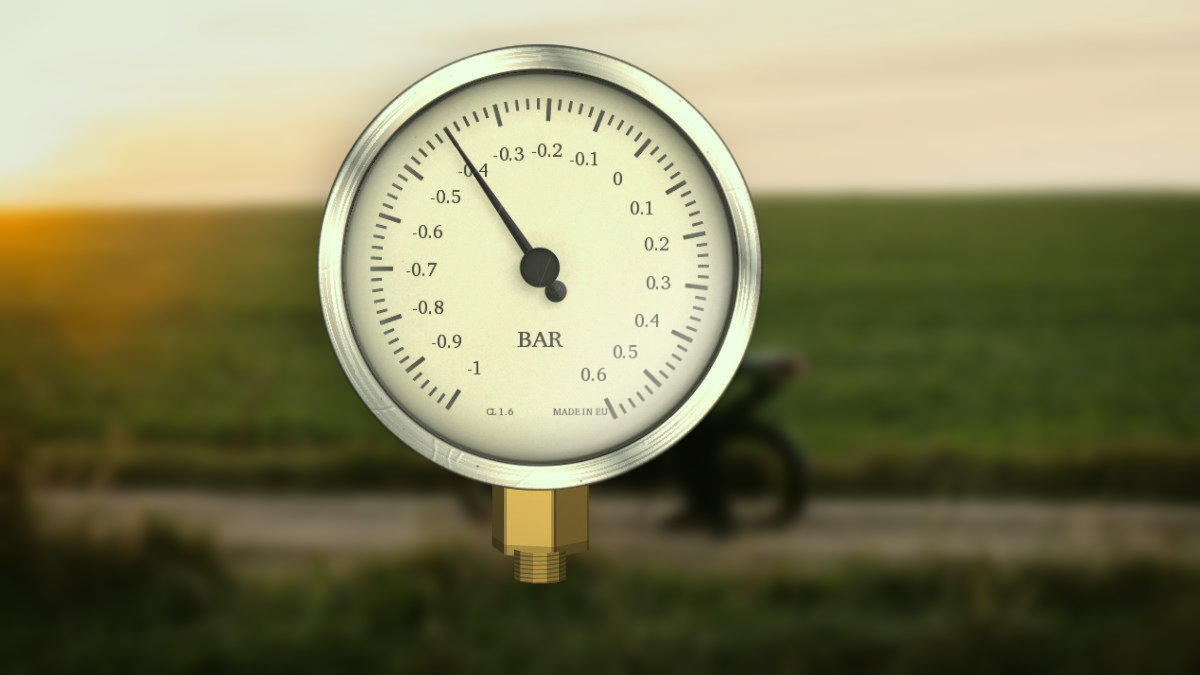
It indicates -0.4; bar
